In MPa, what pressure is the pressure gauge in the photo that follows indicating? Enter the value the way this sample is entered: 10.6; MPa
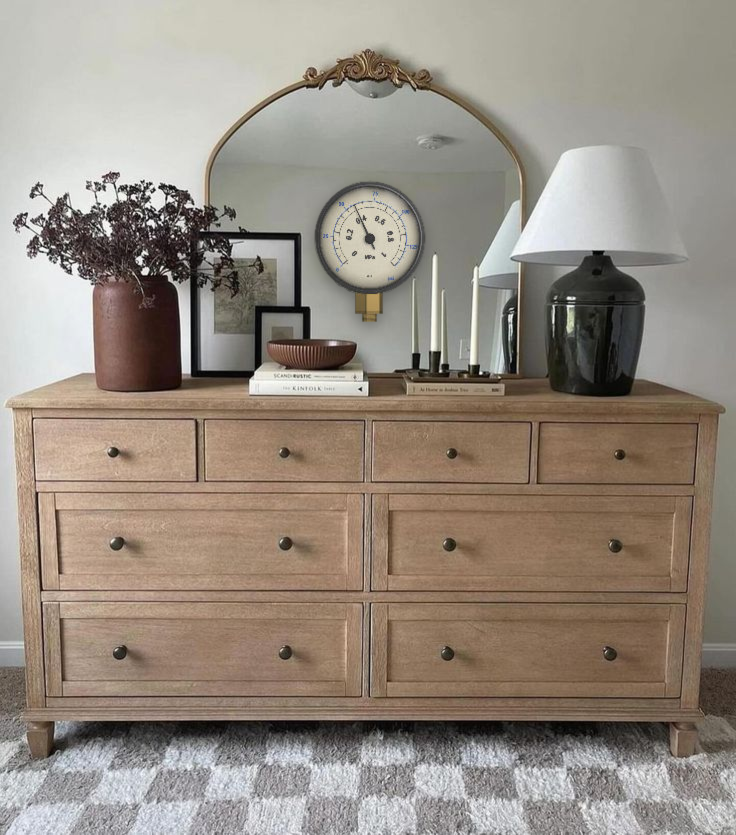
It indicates 0.4; MPa
